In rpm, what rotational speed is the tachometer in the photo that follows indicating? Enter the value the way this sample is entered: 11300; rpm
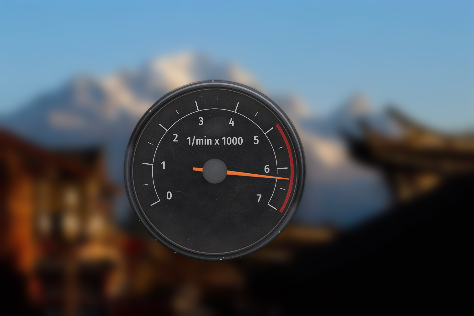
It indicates 6250; rpm
